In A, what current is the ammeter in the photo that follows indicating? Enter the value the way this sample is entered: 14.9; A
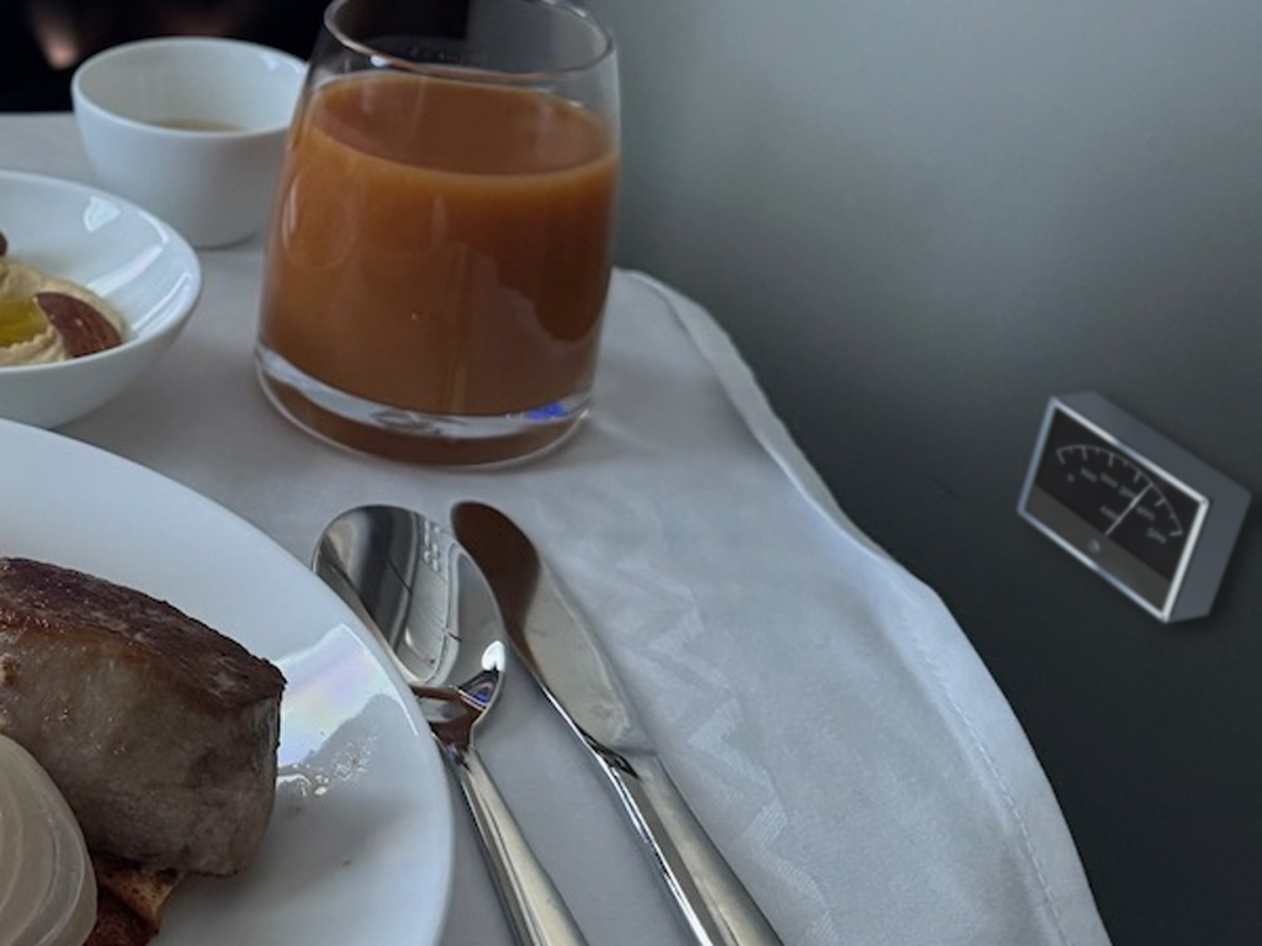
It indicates 350; A
